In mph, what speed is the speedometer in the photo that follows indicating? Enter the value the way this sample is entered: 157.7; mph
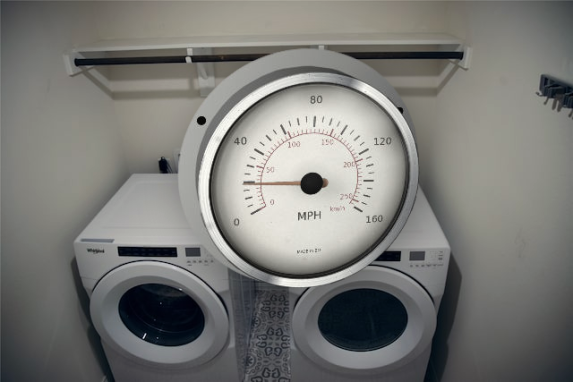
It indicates 20; mph
